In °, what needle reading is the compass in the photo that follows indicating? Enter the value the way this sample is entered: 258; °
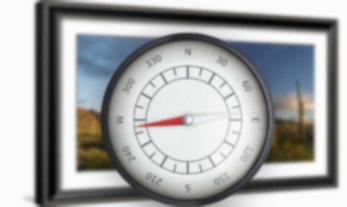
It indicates 262.5; °
